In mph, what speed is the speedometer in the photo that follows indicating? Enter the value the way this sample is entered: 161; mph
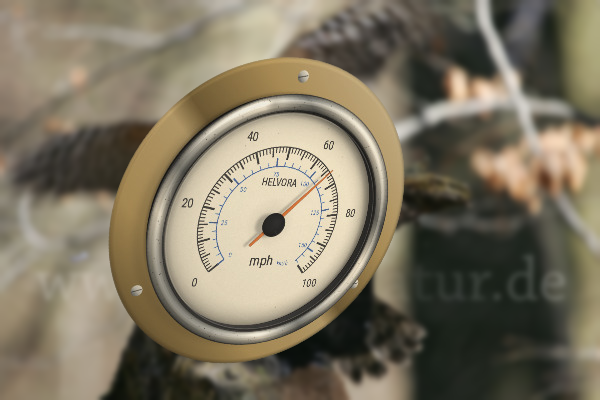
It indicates 65; mph
